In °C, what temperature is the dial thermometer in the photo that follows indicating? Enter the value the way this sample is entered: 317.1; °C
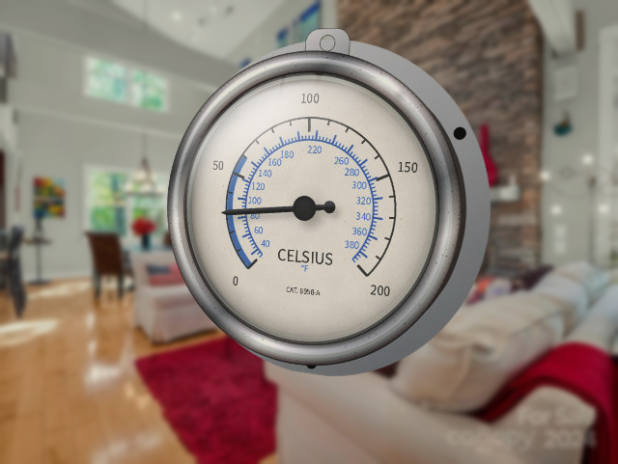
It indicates 30; °C
